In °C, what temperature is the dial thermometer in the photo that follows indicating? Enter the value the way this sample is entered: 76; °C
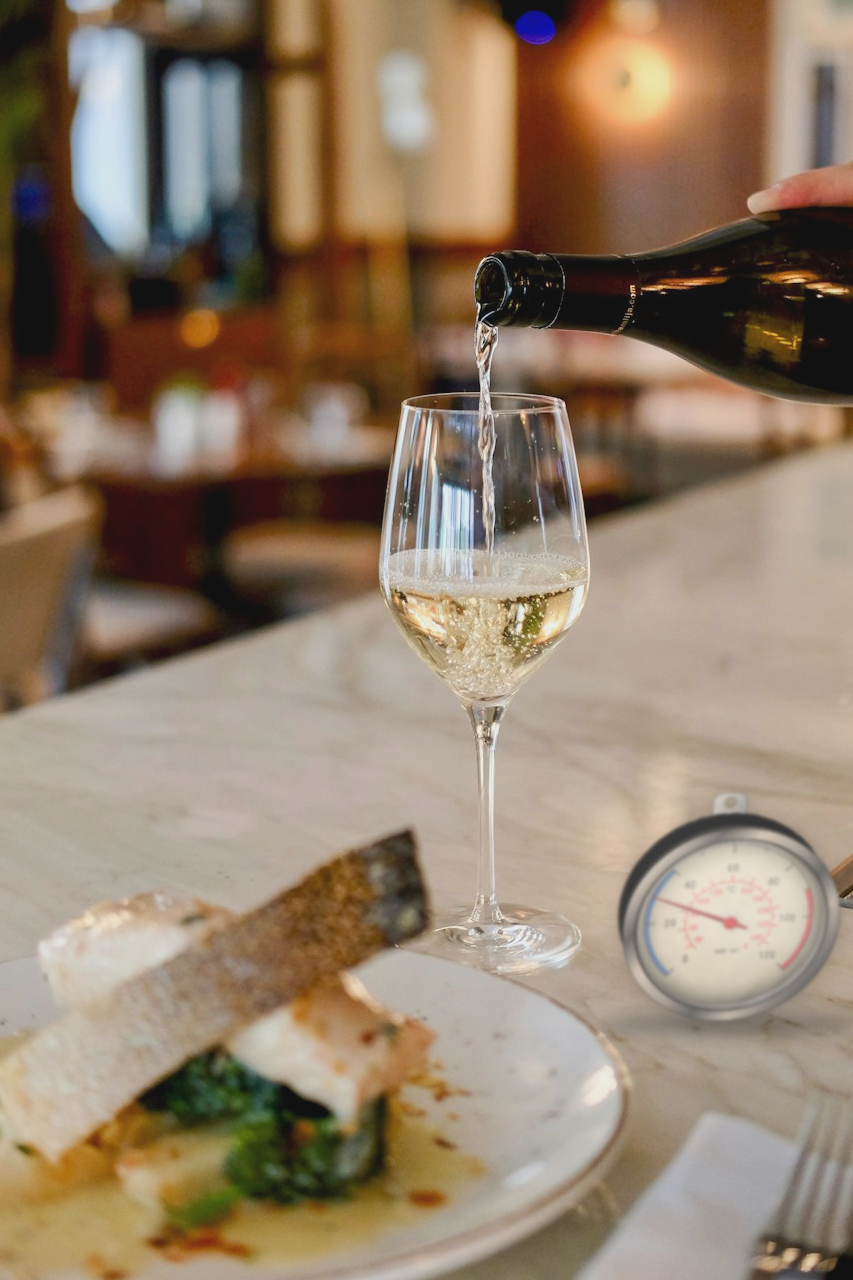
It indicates 30; °C
